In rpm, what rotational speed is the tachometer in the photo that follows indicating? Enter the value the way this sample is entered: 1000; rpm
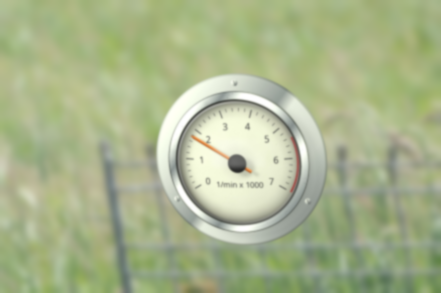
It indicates 1800; rpm
